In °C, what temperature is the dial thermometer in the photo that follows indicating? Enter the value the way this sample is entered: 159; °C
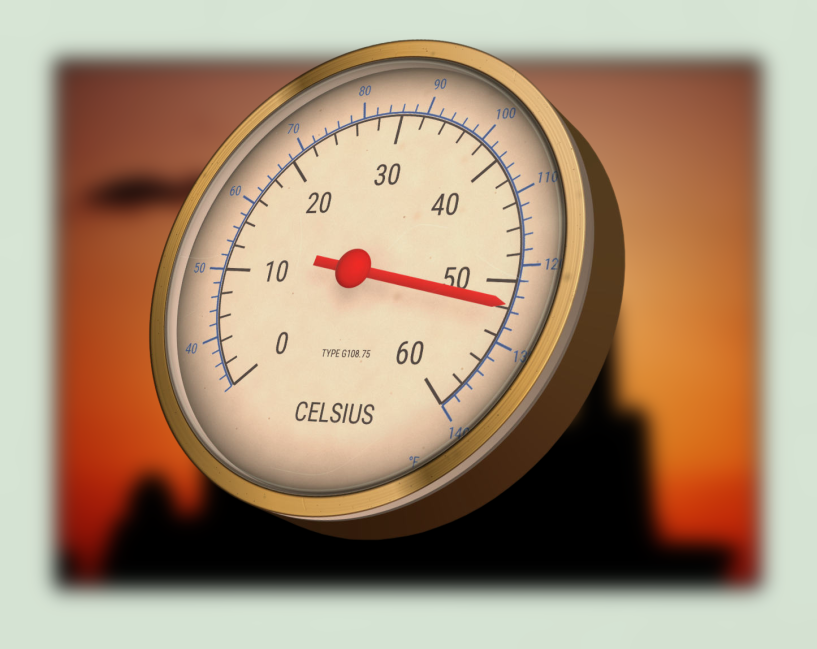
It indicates 52; °C
